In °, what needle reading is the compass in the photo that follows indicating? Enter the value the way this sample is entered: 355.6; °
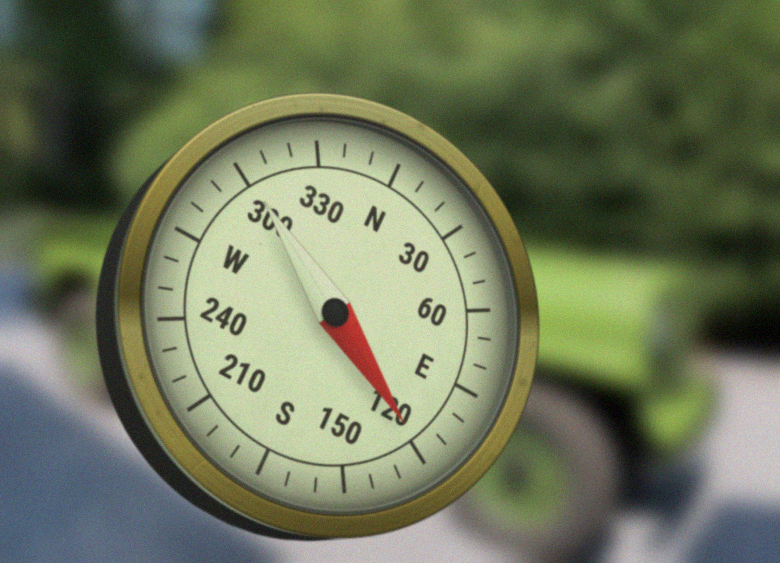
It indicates 120; °
